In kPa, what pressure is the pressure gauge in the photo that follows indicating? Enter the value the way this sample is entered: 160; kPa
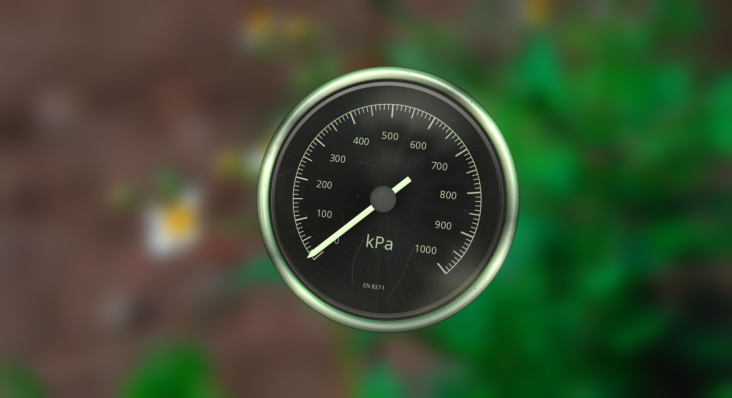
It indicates 10; kPa
